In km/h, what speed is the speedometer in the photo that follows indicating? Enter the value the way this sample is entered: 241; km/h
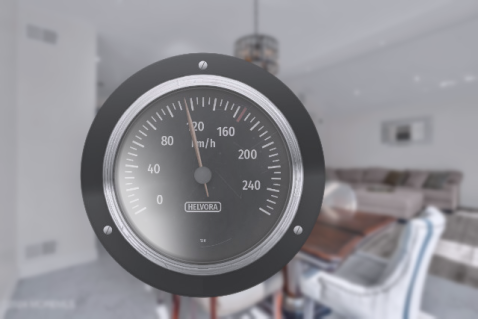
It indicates 115; km/h
